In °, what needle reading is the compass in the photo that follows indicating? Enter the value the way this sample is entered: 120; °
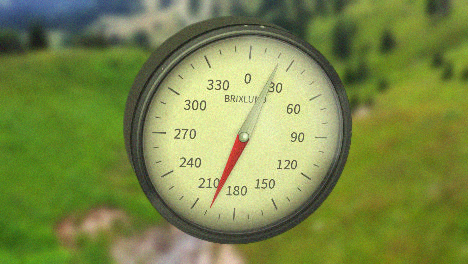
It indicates 200; °
